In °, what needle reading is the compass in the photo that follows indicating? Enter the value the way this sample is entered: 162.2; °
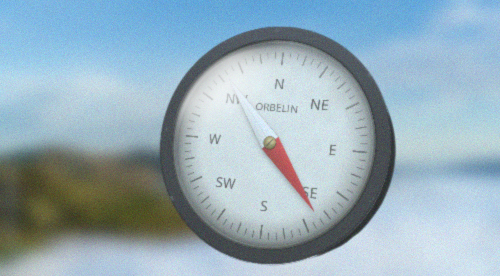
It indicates 140; °
